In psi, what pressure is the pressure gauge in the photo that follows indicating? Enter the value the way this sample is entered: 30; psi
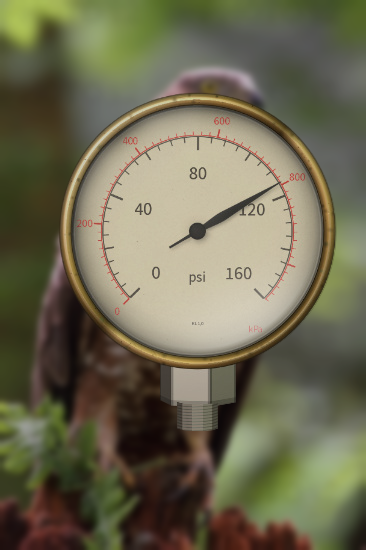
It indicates 115; psi
